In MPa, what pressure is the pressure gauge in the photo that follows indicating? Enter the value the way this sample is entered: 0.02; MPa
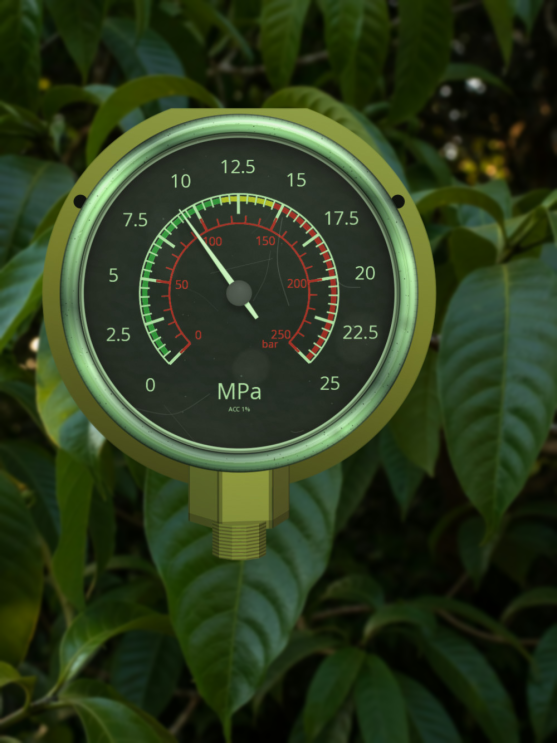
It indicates 9.25; MPa
